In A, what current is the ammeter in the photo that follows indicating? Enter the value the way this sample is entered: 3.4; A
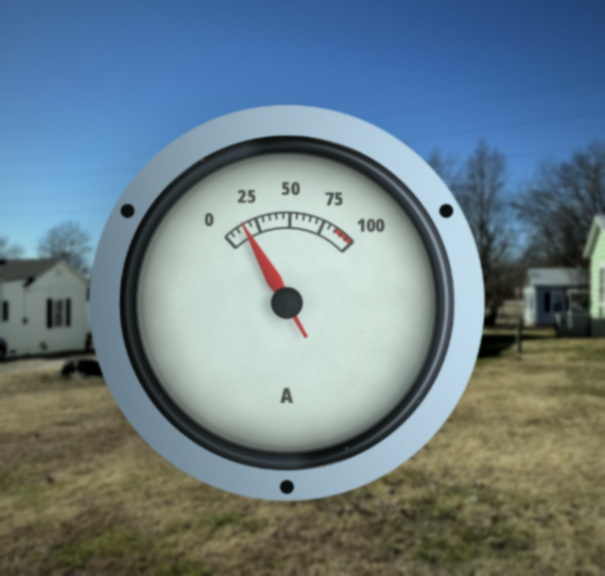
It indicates 15; A
